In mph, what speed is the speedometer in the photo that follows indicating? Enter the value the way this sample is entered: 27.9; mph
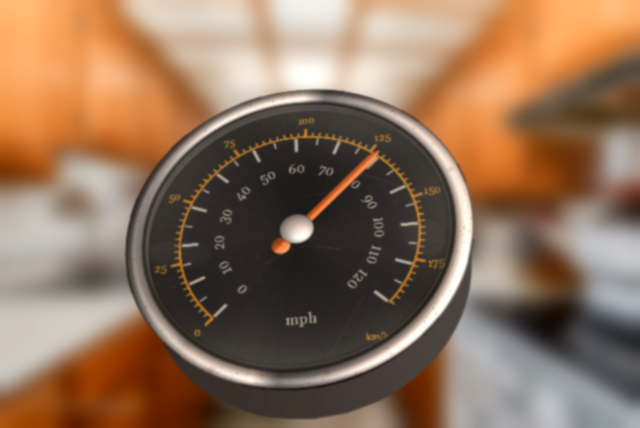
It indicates 80; mph
